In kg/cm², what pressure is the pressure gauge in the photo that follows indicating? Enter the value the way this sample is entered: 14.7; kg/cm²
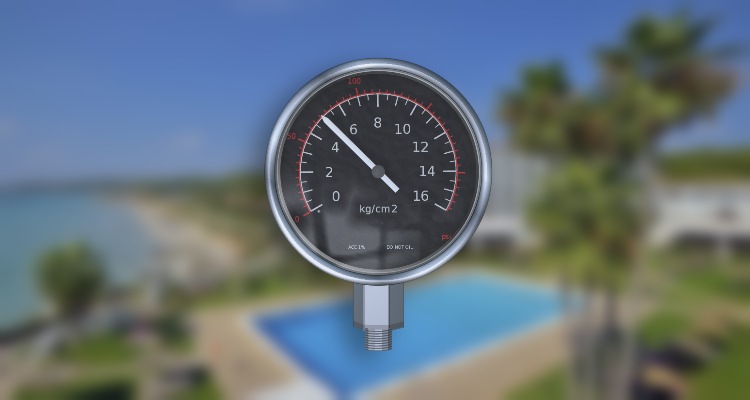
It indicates 5; kg/cm²
